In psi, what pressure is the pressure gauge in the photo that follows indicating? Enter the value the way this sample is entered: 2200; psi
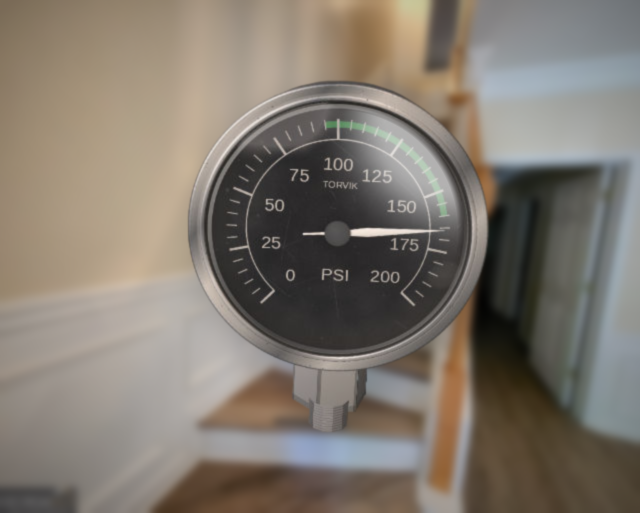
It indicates 165; psi
